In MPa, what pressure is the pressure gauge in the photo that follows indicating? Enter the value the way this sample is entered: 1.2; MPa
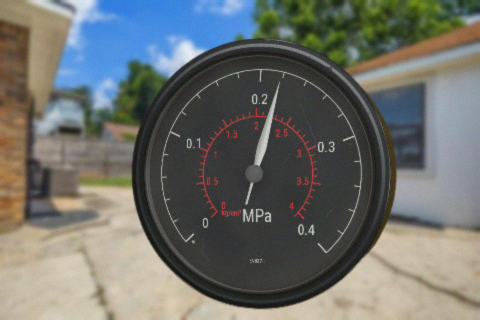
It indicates 0.22; MPa
